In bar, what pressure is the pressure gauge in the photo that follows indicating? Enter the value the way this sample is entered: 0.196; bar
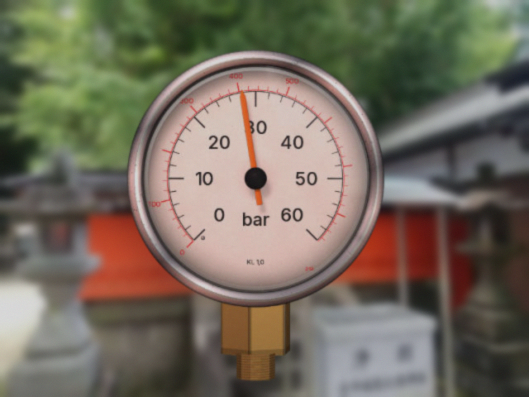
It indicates 28; bar
